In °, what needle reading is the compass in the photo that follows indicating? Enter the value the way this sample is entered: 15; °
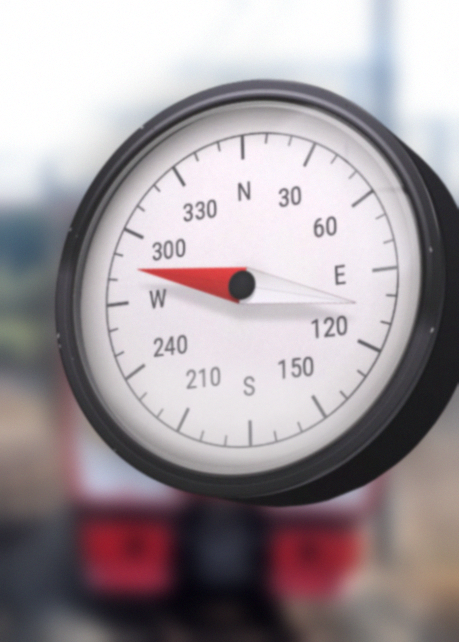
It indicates 285; °
